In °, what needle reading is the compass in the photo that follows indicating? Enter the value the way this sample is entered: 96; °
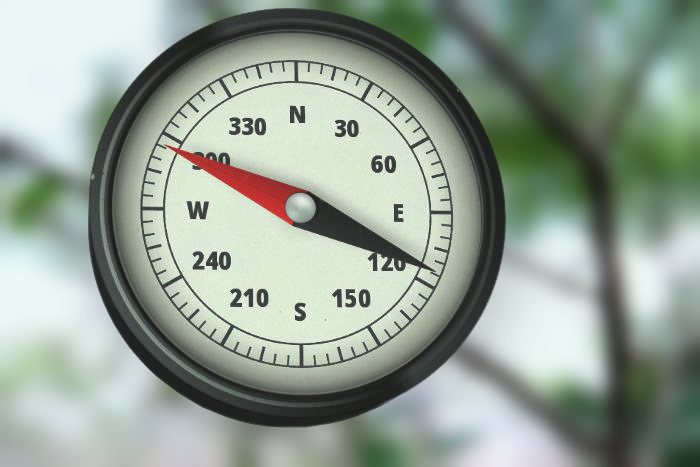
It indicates 295; °
